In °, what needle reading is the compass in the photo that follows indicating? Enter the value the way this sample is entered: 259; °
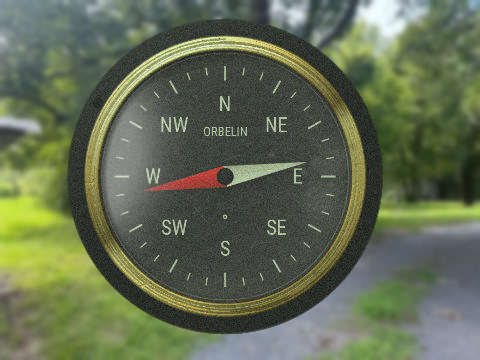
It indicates 260; °
